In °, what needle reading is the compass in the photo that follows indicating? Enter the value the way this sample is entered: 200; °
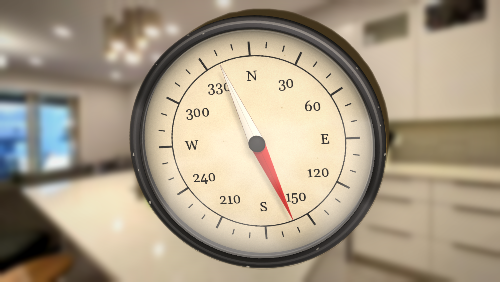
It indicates 160; °
